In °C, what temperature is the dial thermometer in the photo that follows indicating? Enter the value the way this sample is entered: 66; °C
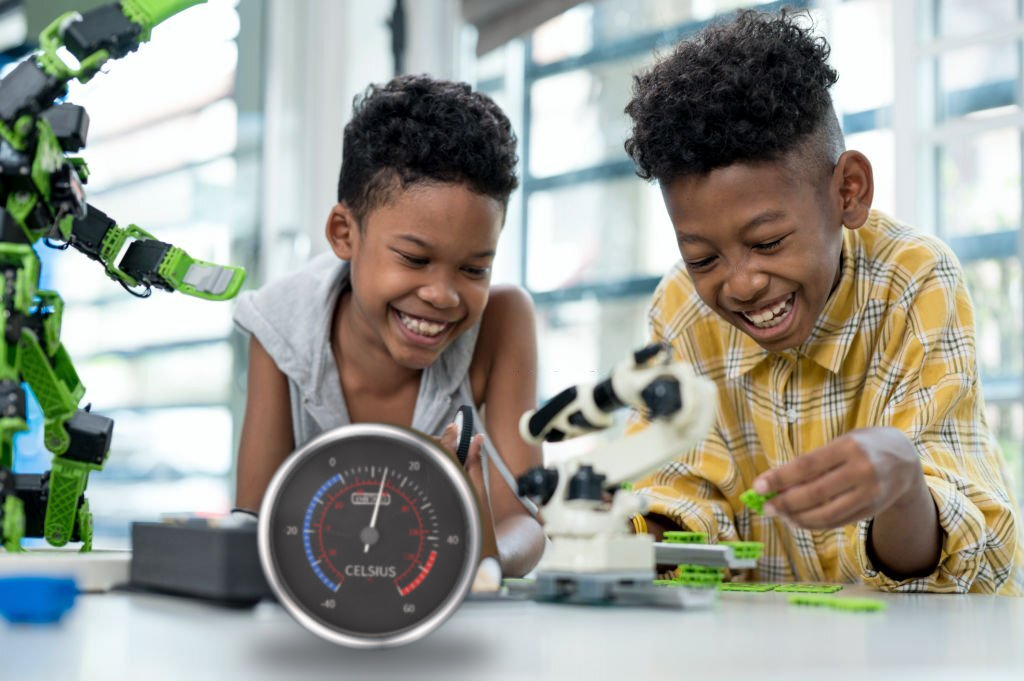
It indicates 14; °C
